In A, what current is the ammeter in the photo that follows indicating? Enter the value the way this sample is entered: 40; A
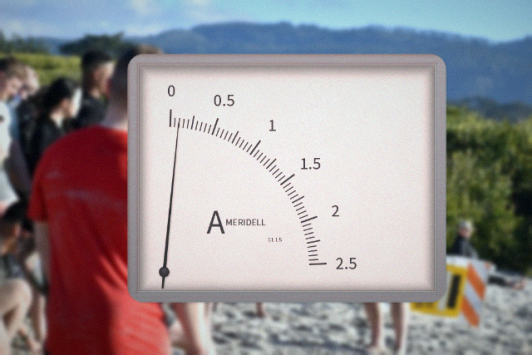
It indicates 0.1; A
